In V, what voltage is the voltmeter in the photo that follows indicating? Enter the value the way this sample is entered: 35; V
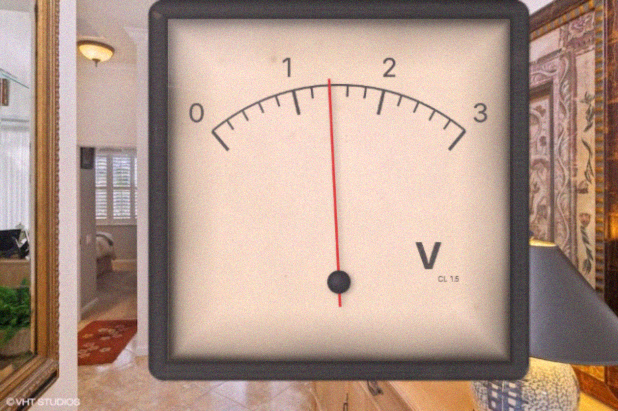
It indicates 1.4; V
